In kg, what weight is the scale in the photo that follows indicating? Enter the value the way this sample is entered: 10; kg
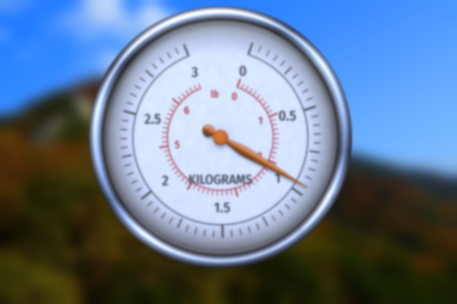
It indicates 0.95; kg
